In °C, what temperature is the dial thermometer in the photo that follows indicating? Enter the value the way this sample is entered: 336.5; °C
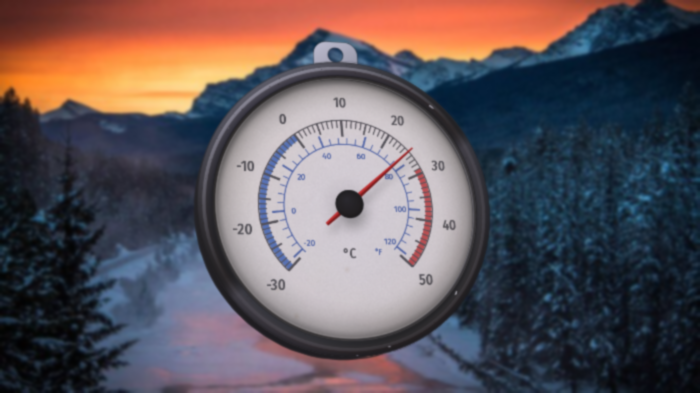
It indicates 25; °C
